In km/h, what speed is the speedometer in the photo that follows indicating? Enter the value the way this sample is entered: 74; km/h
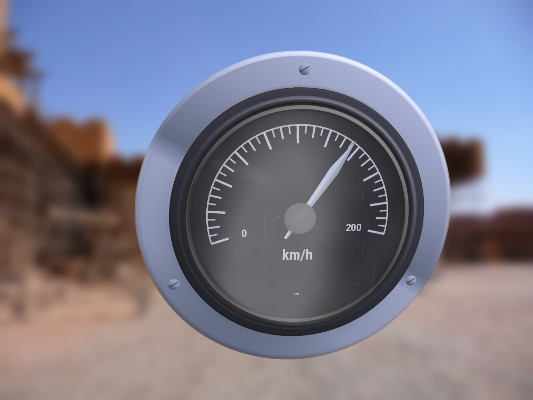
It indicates 135; km/h
